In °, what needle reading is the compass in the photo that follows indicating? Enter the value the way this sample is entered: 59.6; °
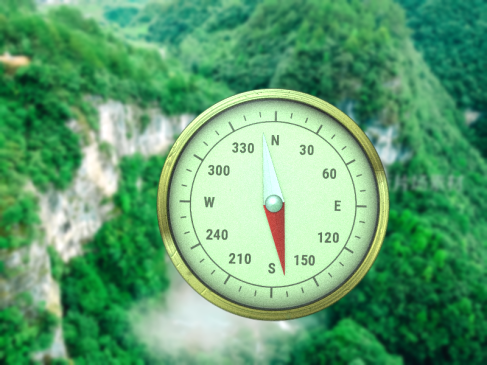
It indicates 170; °
